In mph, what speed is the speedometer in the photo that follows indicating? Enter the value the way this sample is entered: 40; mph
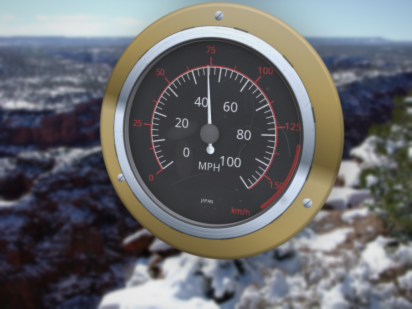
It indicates 46; mph
